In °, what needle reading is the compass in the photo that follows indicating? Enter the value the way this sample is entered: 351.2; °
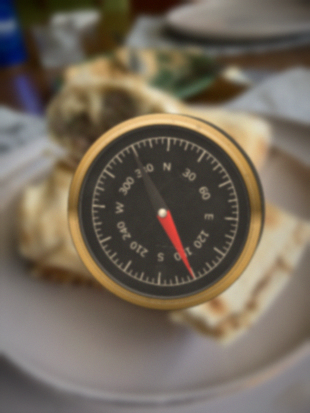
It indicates 150; °
